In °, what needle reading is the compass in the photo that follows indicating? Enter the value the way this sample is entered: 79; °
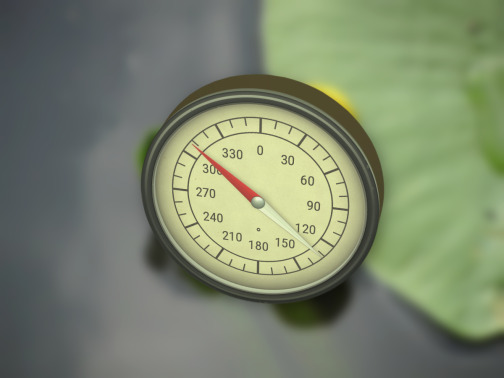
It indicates 310; °
